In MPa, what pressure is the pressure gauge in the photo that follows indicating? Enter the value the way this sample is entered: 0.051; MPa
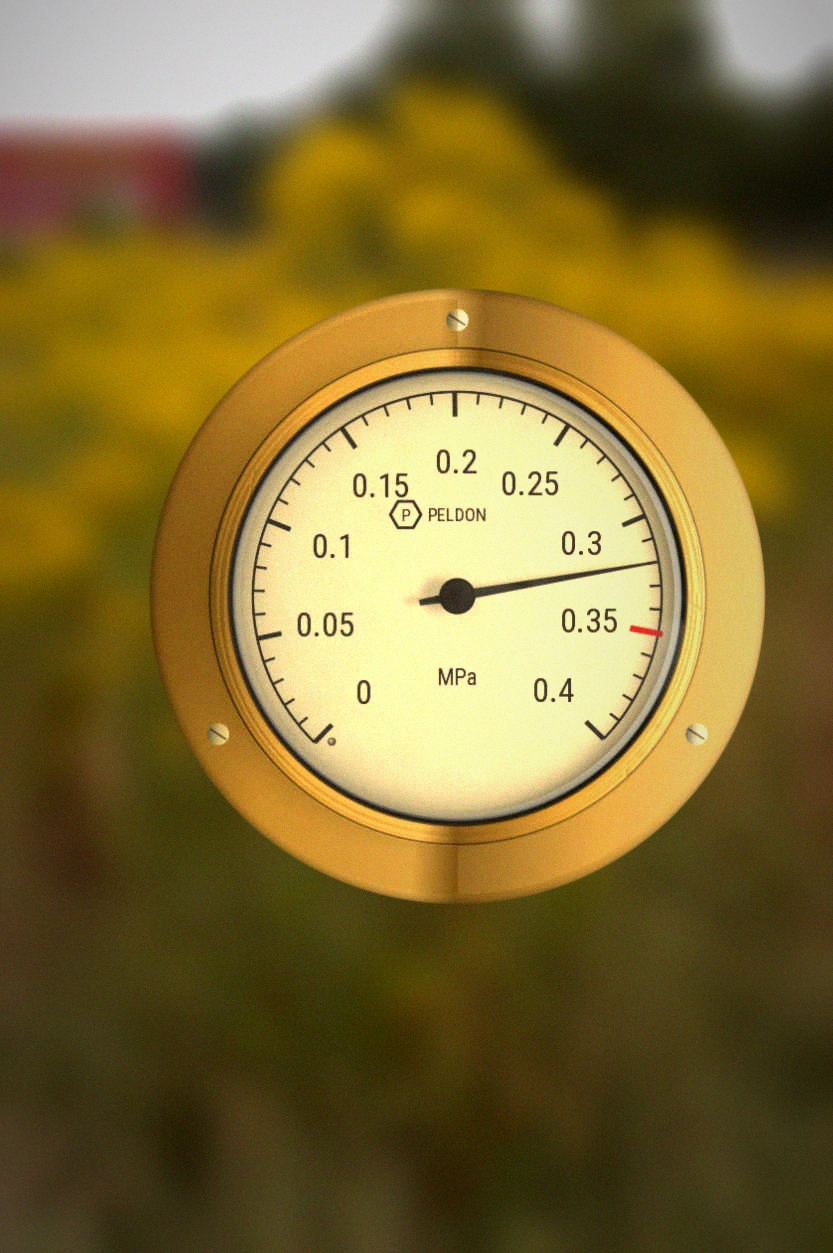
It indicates 0.32; MPa
